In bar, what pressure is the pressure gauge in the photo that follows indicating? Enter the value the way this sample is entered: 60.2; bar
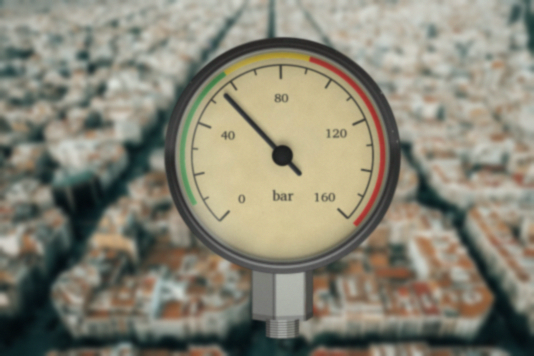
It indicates 55; bar
